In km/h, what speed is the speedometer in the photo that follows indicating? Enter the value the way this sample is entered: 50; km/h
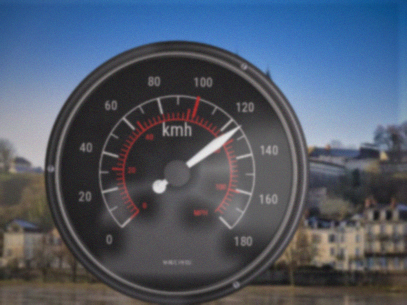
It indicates 125; km/h
